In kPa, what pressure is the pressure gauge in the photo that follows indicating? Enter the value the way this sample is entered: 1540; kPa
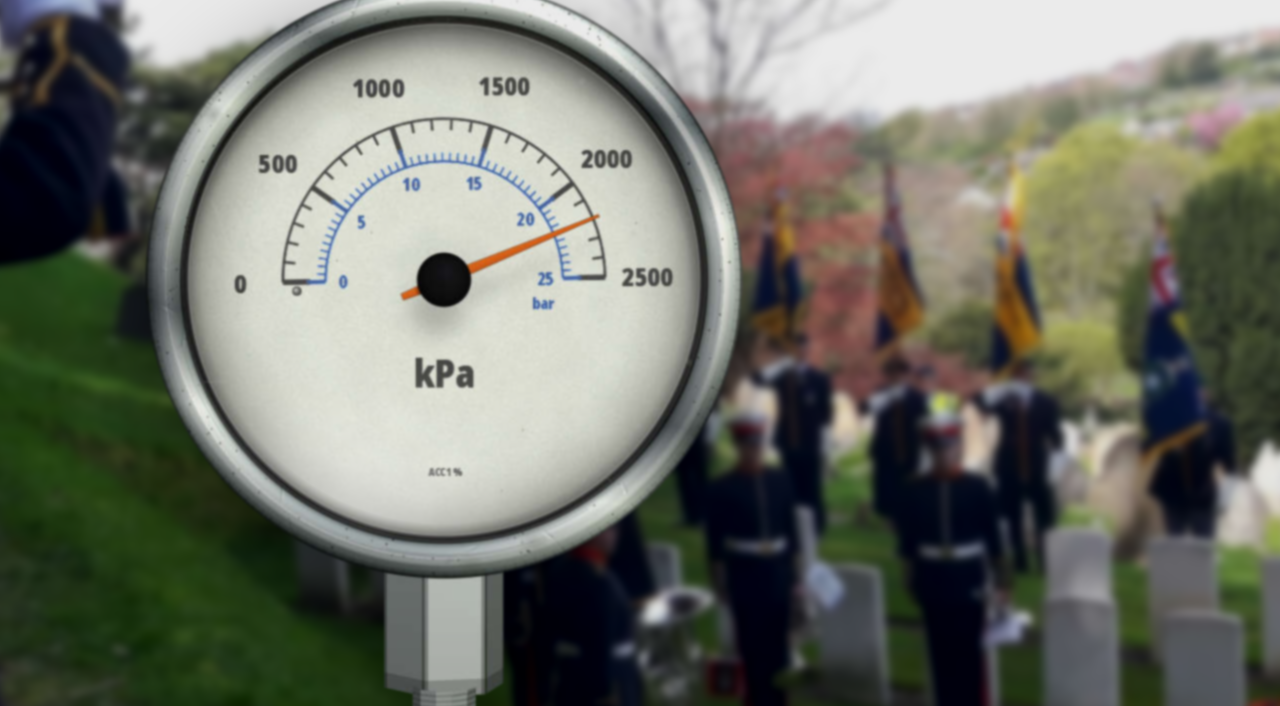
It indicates 2200; kPa
